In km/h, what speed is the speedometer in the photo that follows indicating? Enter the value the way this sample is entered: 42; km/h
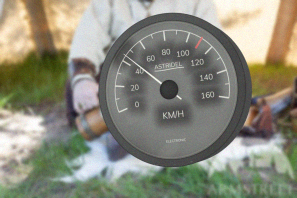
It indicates 45; km/h
